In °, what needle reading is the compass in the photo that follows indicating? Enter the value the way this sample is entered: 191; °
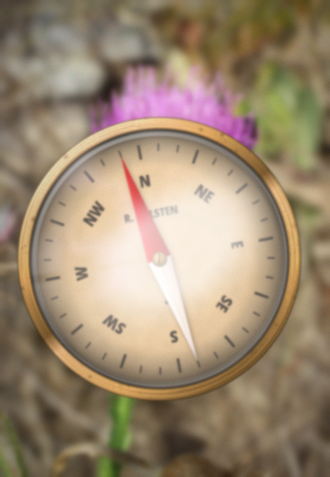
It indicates 350; °
